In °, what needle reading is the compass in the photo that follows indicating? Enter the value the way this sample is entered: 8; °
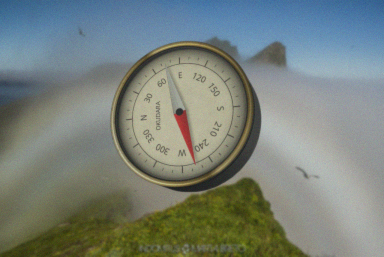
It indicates 255; °
